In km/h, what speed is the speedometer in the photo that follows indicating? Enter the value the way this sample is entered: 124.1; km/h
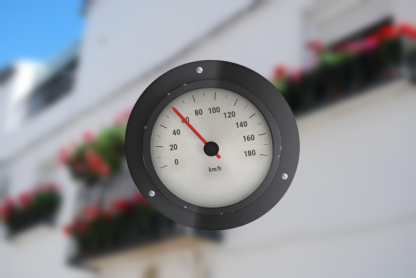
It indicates 60; km/h
